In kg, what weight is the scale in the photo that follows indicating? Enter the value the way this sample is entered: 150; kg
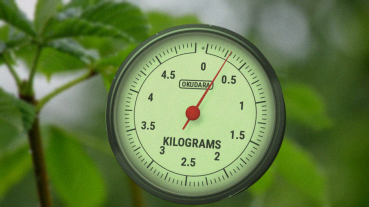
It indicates 0.3; kg
